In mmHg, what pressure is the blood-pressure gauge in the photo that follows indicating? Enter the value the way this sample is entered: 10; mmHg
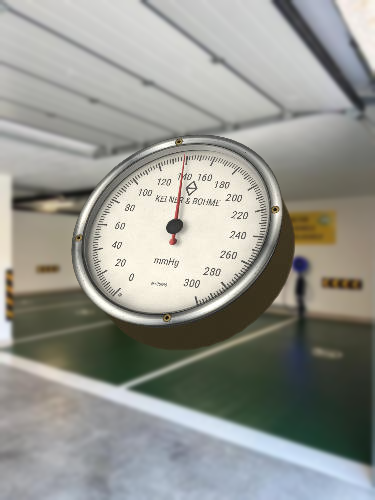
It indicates 140; mmHg
